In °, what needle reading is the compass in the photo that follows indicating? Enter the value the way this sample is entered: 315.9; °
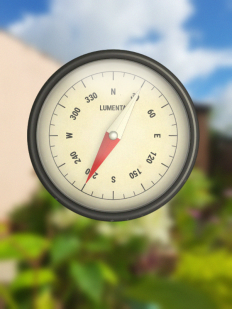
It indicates 210; °
